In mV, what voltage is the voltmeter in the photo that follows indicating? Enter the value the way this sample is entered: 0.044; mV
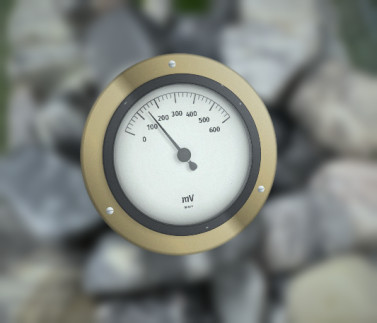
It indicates 140; mV
